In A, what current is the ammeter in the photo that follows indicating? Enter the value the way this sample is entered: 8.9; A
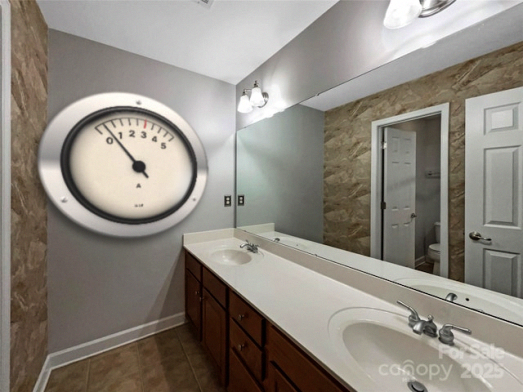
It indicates 0.5; A
